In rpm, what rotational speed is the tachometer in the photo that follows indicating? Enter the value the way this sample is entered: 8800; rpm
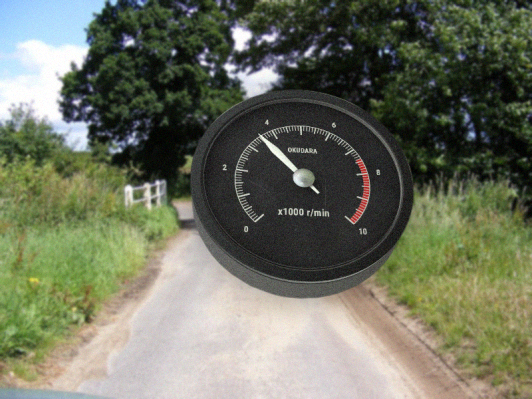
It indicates 3500; rpm
